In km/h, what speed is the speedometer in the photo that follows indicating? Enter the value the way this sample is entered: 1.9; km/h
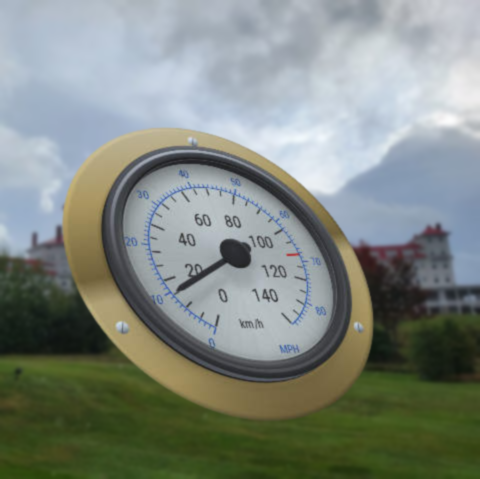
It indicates 15; km/h
